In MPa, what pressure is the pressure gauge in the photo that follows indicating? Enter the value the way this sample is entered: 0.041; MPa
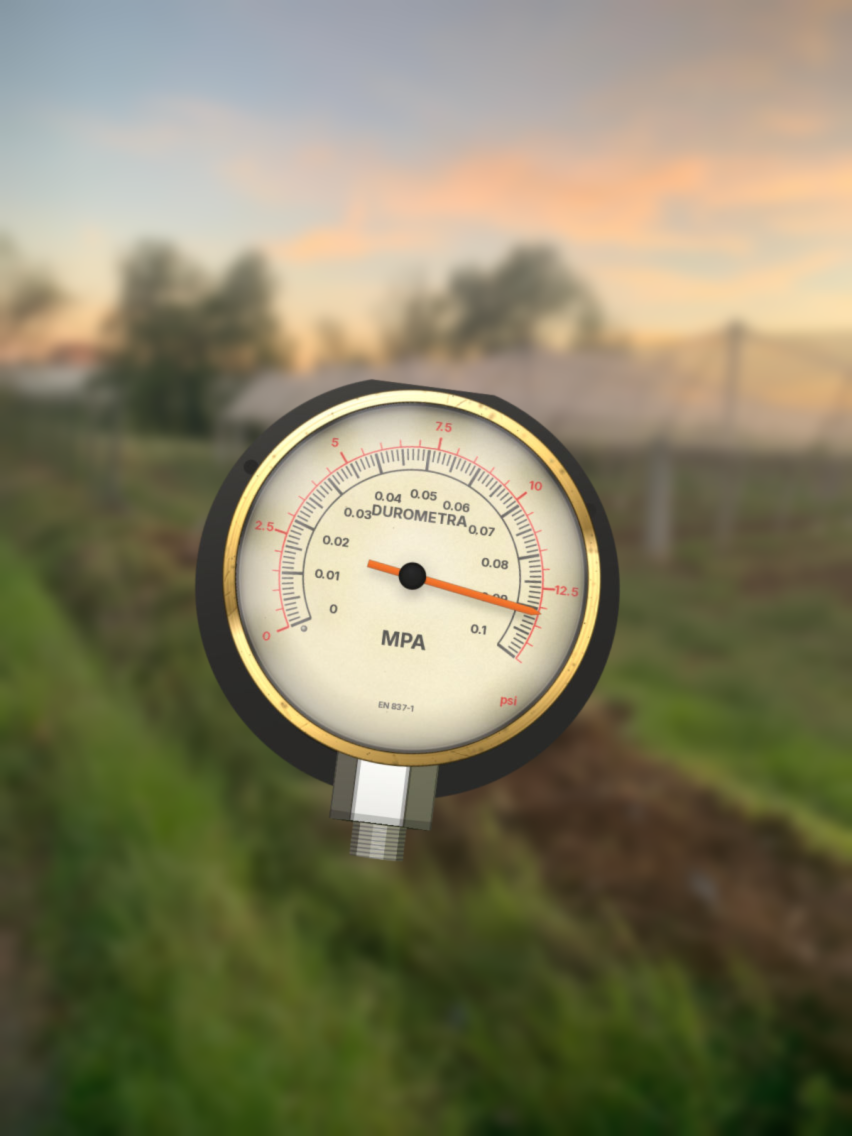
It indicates 0.091; MPa
